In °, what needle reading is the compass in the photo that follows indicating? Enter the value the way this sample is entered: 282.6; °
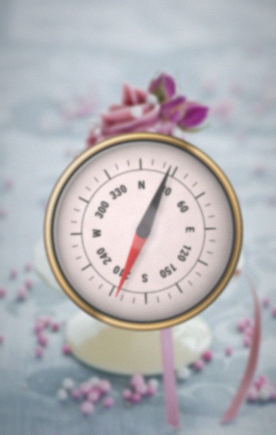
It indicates 205; °
